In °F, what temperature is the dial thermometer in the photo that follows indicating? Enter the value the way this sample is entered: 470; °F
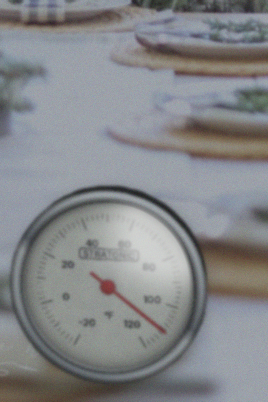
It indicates 110; °F
